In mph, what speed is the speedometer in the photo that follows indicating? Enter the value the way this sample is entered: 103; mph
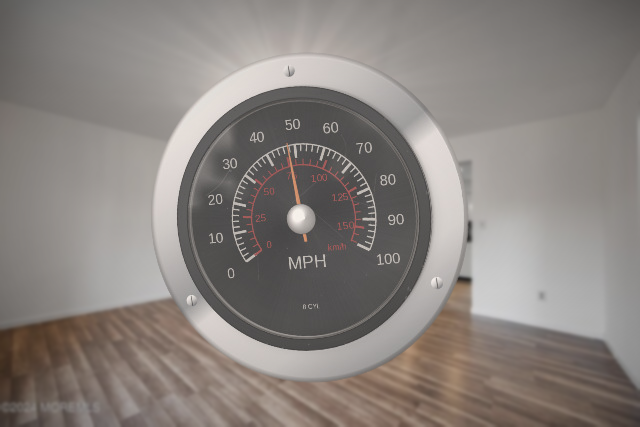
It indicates 48; mph
